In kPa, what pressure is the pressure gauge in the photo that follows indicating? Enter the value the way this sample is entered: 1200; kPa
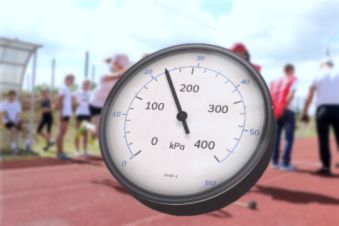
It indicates 160; kPa
